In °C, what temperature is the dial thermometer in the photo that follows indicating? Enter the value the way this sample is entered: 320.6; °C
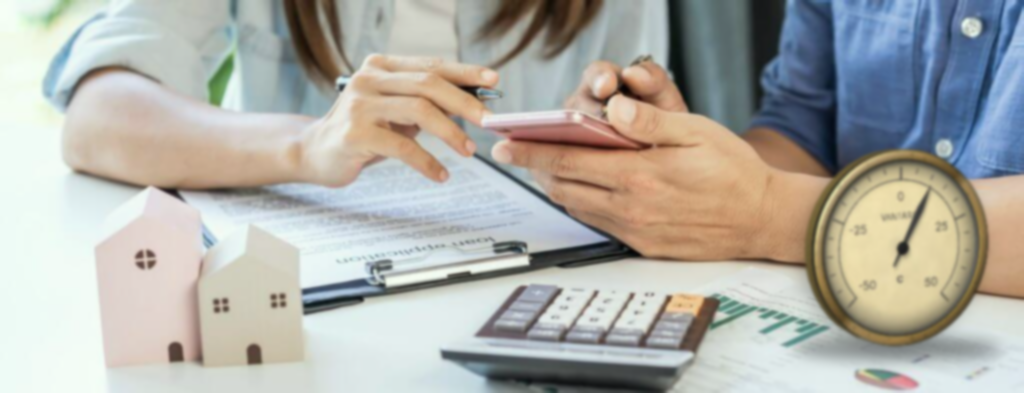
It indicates 10; °C
